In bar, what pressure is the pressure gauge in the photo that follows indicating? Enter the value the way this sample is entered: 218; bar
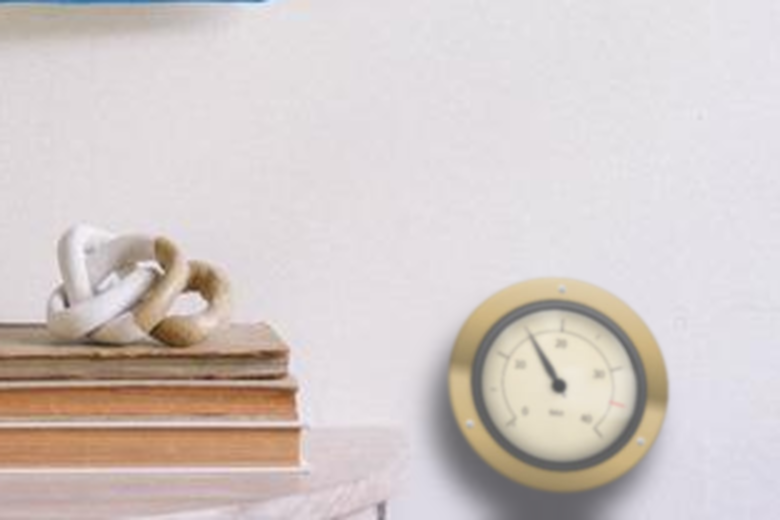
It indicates 15; bar
